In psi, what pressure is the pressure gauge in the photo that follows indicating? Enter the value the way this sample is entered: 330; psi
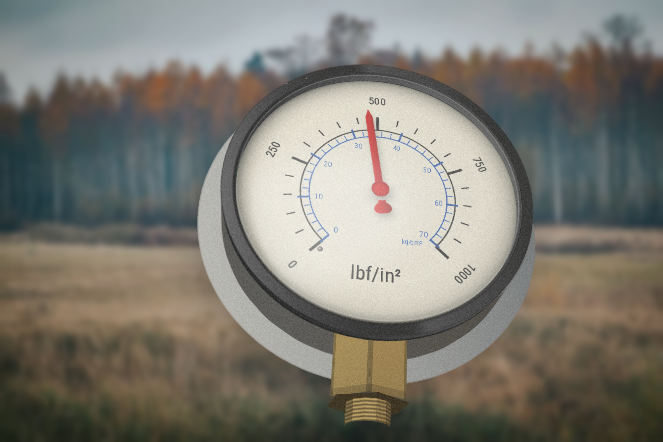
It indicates 475; psi
